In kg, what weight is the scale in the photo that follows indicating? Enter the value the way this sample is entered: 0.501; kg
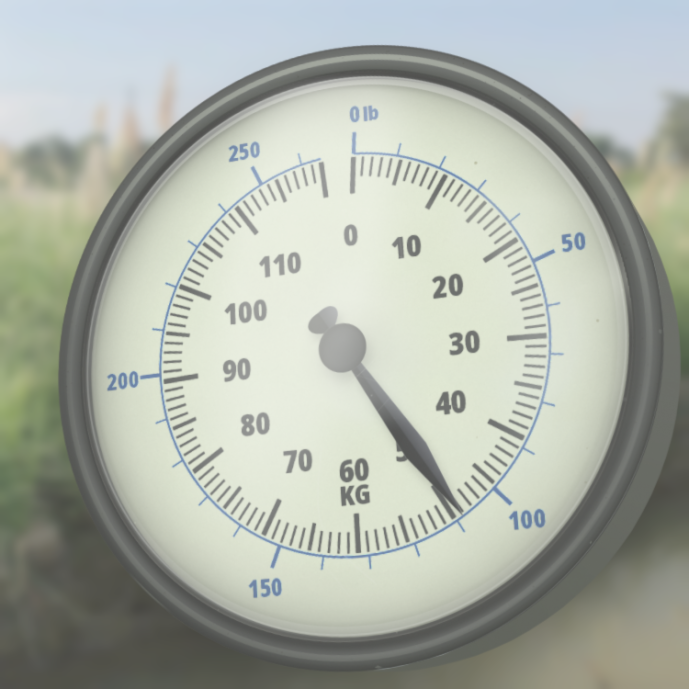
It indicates 49; kg
